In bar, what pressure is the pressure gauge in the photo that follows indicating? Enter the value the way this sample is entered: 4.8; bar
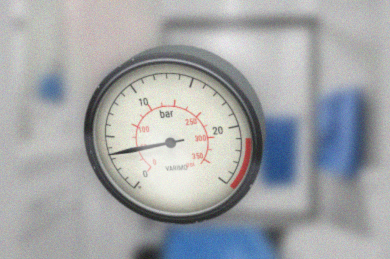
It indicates 3.5; bar
